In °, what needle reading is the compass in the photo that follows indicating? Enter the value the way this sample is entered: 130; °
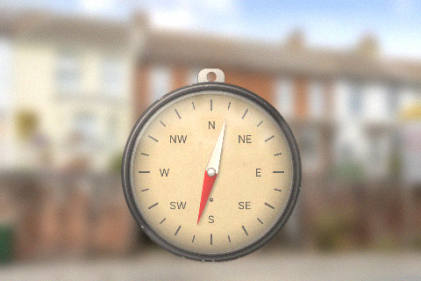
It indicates 195; °
